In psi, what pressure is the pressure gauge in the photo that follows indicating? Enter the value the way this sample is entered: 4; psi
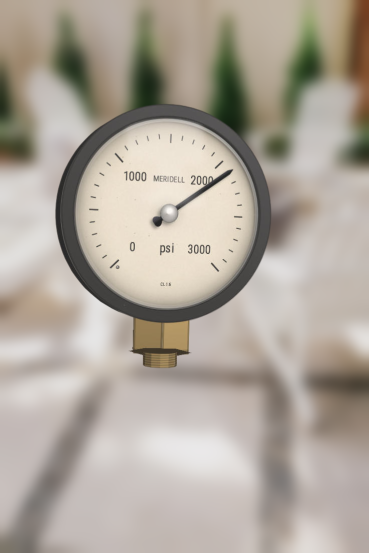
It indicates 2100; psi
